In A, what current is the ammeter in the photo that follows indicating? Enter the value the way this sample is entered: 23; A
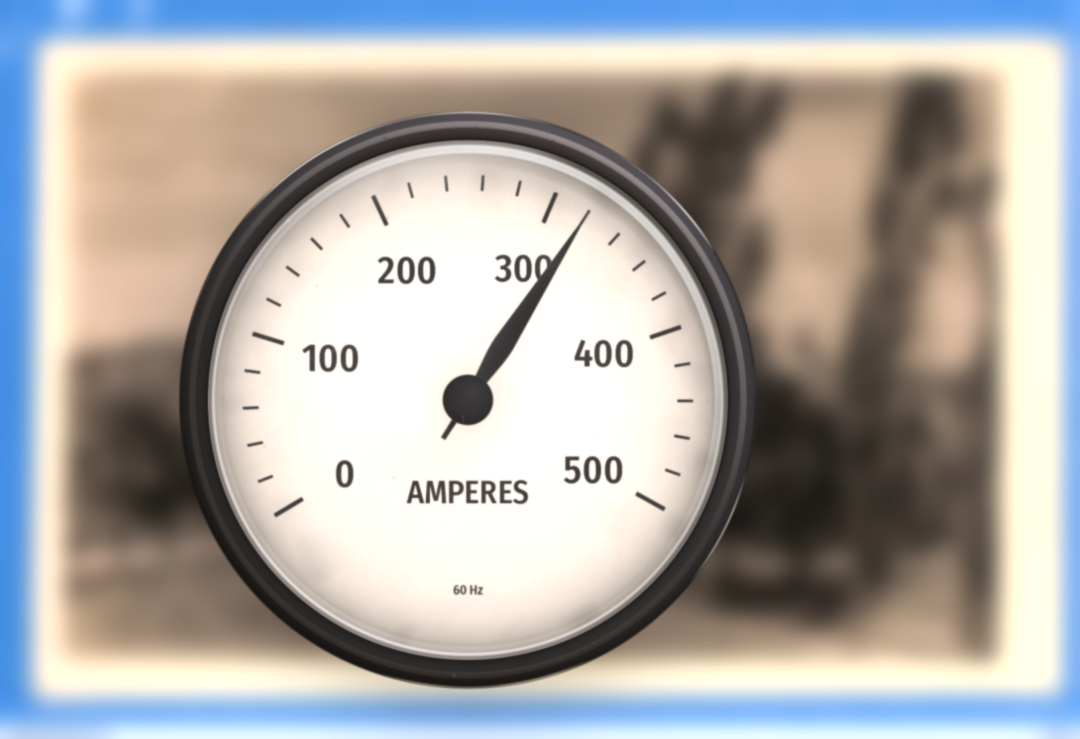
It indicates 320; A
